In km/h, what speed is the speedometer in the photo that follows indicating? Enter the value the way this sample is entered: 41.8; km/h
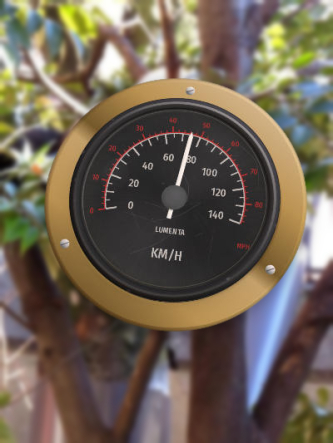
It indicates 75; km/h
